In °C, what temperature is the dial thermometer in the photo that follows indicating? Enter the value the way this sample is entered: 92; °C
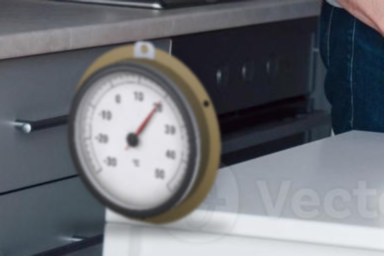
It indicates 20; °C
